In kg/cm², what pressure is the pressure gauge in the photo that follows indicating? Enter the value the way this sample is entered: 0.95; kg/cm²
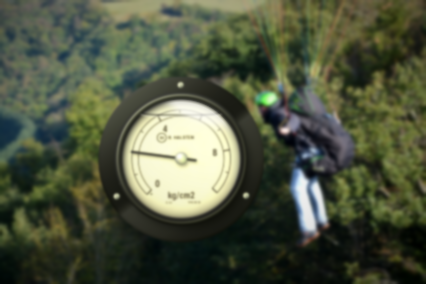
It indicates 2; kg/cm²
